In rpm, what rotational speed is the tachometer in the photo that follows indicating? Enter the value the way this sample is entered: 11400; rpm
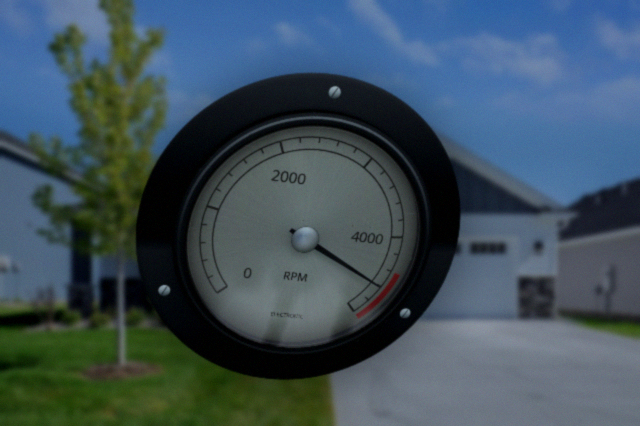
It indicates 4600; rpm
